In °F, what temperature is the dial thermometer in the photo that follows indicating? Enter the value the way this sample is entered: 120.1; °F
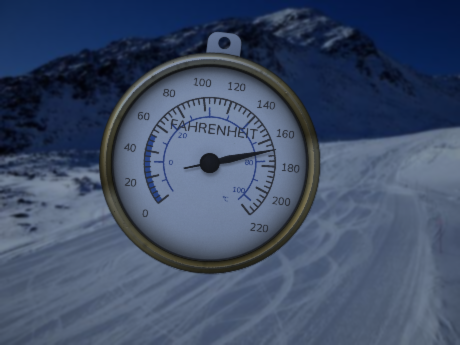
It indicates 168; °F
